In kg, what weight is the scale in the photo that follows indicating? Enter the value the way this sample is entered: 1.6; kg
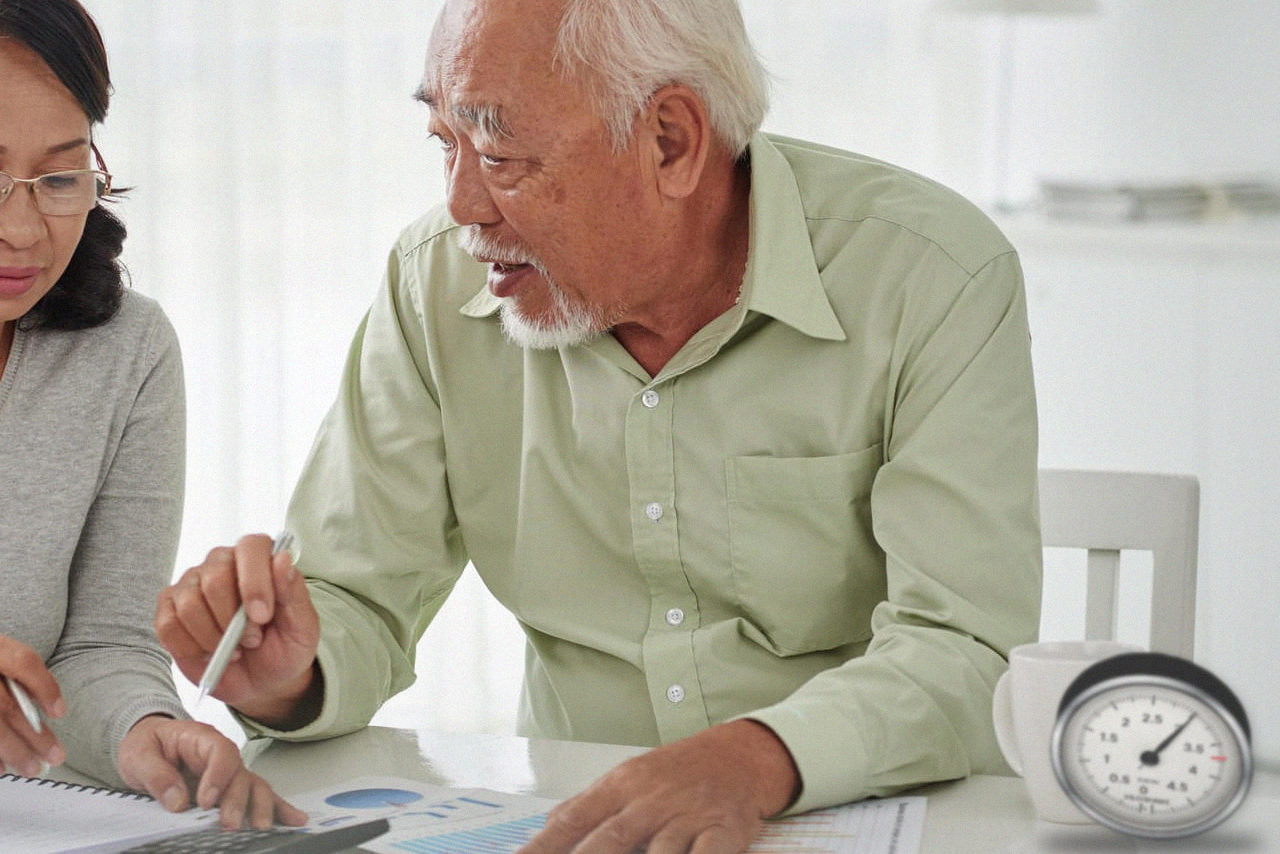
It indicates 3; kg
